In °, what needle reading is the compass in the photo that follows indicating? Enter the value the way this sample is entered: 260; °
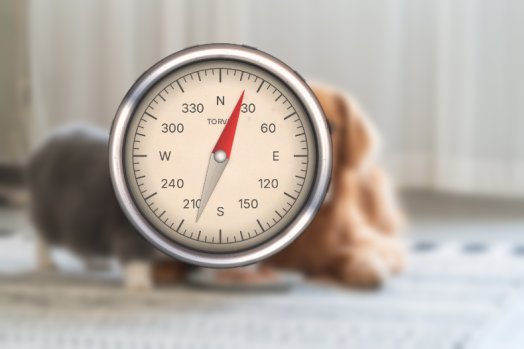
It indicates 20; °
